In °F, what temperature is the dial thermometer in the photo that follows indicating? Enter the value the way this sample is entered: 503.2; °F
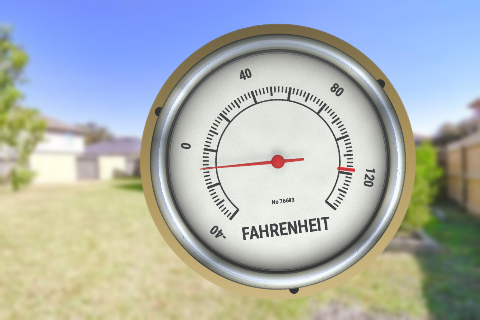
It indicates -10; °F
